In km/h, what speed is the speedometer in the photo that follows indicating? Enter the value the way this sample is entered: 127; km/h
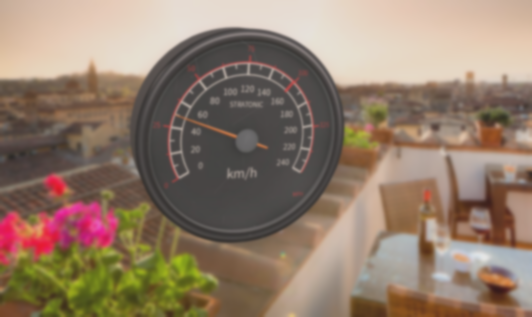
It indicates 50; km/h
